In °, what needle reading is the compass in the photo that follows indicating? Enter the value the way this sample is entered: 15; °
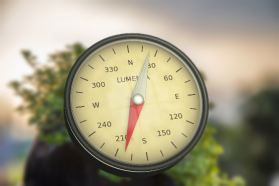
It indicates 202.5; °
